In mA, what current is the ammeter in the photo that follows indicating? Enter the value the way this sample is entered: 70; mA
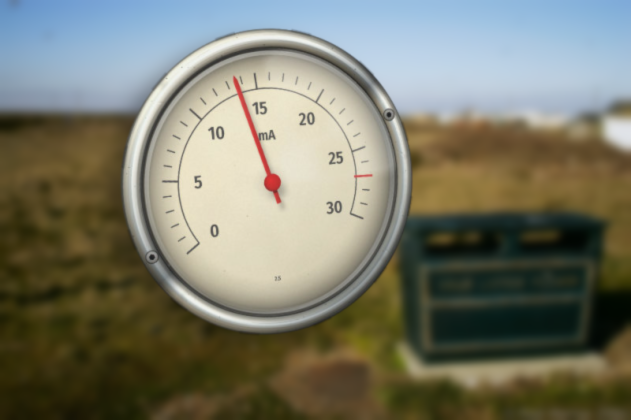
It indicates 13.5; mA
